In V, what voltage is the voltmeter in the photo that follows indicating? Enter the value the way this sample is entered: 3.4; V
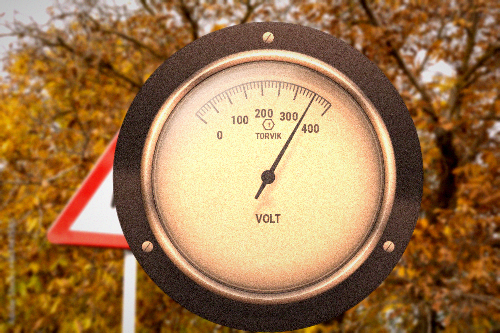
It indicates 350; V
